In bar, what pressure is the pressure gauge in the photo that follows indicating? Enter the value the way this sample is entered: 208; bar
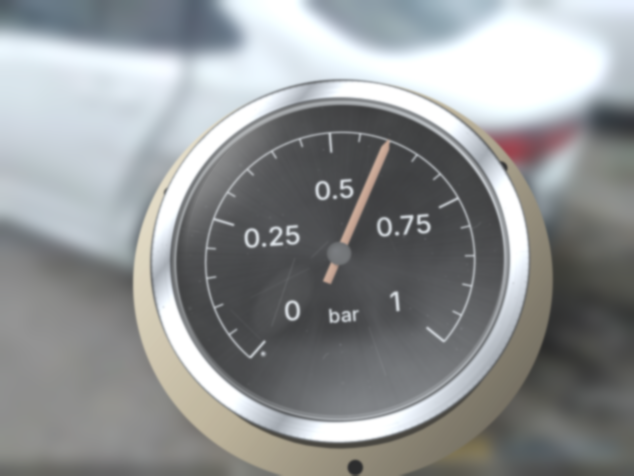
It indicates 0.6; bar
